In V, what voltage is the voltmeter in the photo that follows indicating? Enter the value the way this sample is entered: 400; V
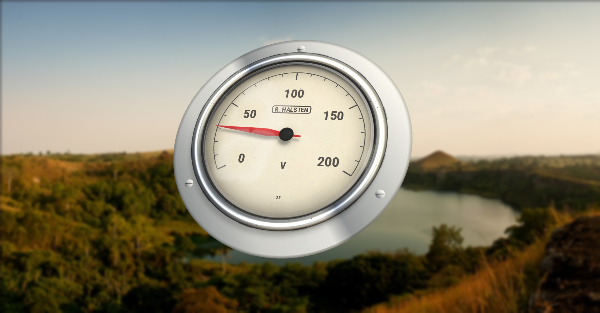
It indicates 30; V
